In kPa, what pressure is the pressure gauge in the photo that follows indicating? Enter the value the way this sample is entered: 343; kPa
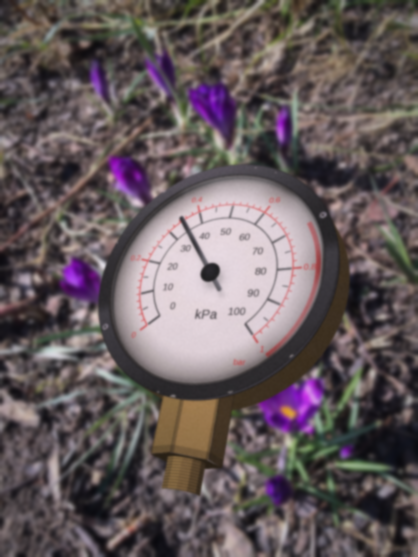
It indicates 35; kPa
